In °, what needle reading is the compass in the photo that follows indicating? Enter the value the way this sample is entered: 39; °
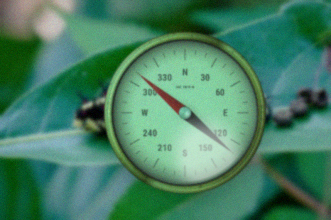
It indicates 310; °
